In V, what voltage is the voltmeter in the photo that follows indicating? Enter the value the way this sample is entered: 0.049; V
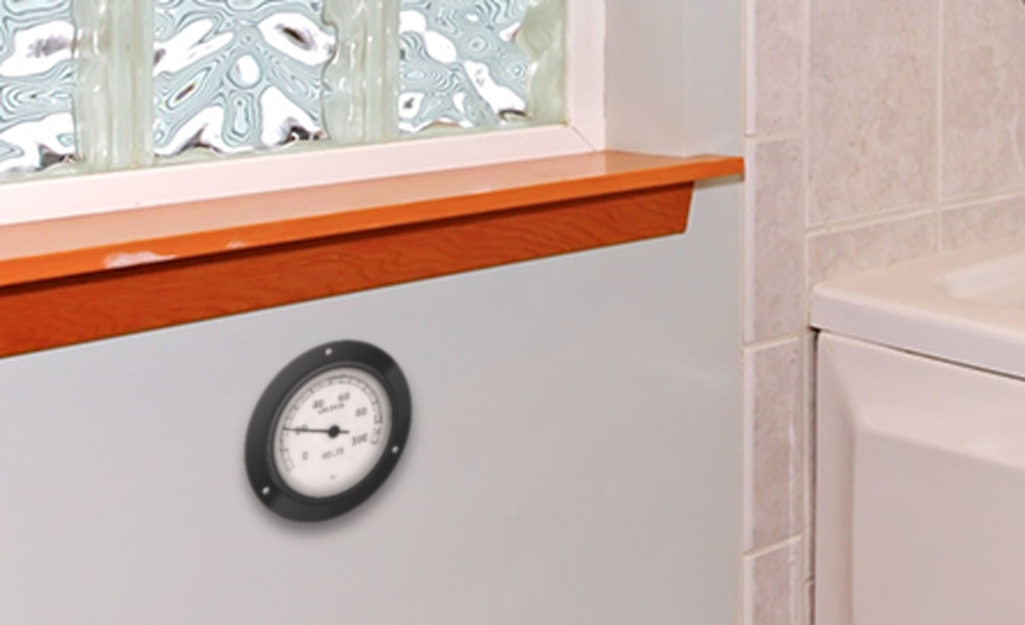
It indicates 20; V
